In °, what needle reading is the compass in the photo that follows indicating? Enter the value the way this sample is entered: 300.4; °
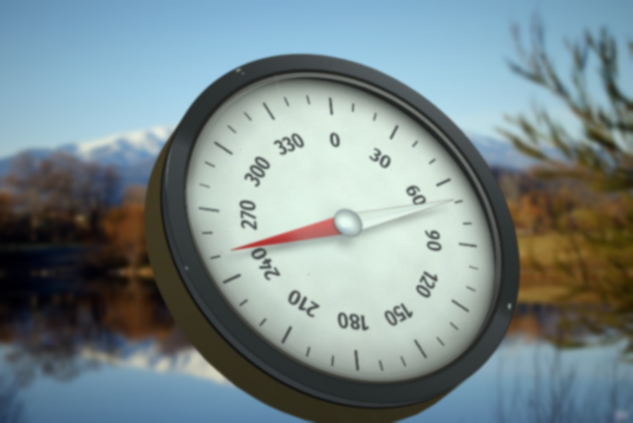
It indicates 250; °
